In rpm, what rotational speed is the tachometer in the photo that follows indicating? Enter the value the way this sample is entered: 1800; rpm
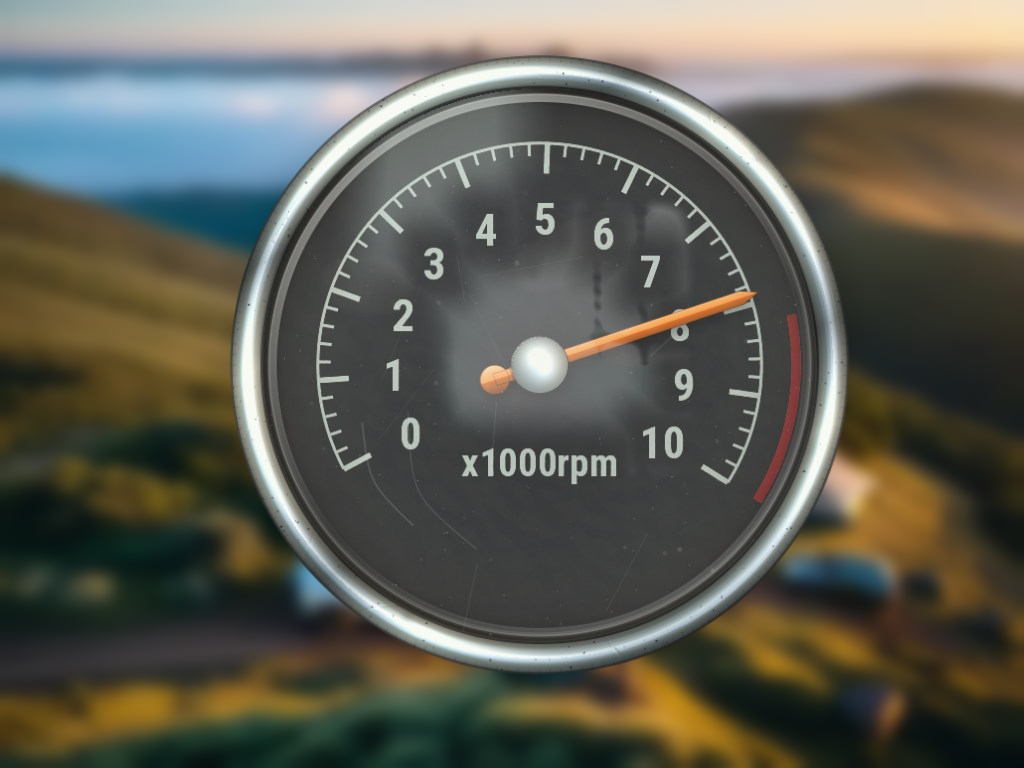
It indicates 7900; rpm
